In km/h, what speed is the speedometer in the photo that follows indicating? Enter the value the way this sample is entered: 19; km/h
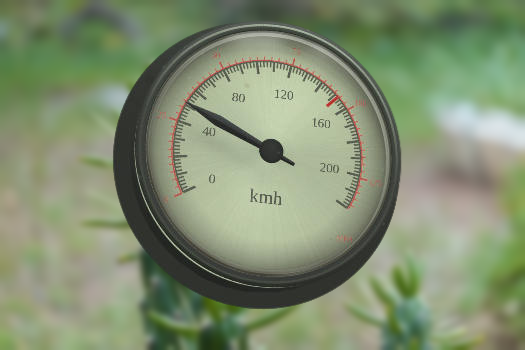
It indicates 50; km/h
